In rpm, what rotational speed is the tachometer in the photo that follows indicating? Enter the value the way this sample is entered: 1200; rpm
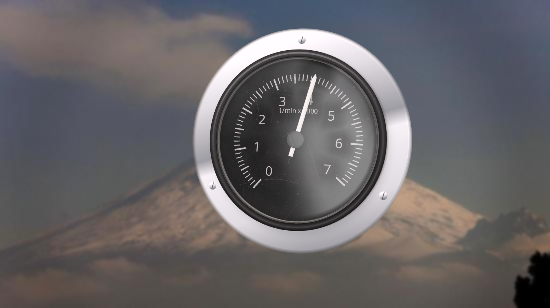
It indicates 4000; rpm
